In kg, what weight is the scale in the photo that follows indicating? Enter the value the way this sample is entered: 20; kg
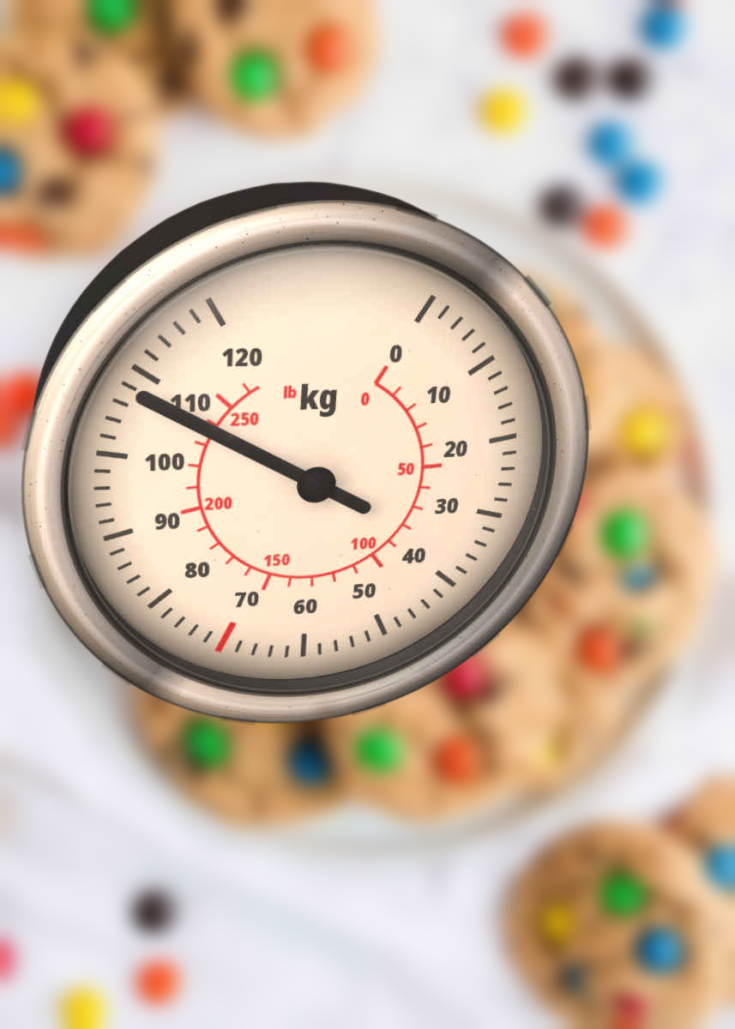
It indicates 108; kg
